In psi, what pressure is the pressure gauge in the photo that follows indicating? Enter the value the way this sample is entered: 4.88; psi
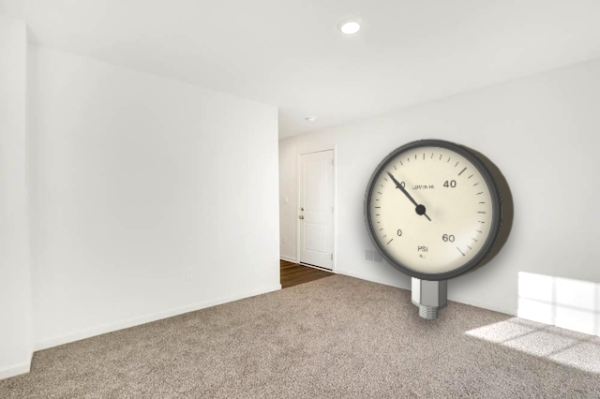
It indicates 20; psi
